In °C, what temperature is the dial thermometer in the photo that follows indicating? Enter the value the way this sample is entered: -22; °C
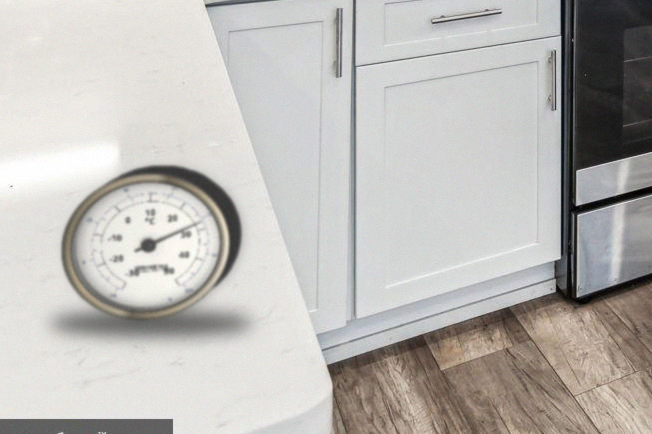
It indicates 27.5; °C
